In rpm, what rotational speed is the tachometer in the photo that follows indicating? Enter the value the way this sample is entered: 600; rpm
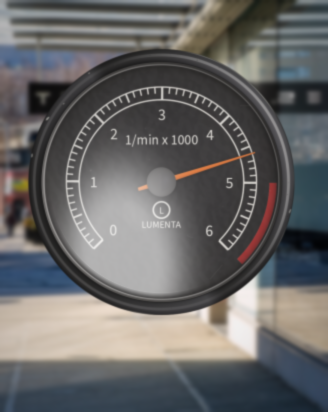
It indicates 4600; rpm
